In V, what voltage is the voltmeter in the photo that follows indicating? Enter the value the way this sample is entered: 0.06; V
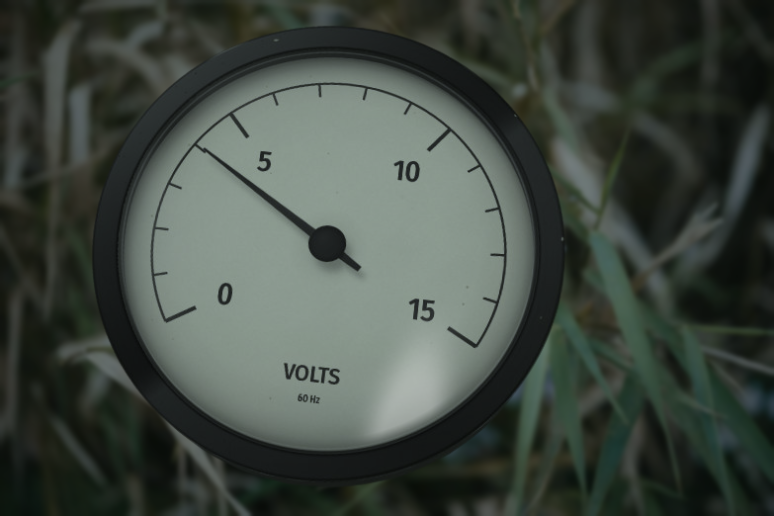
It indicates 4; V
